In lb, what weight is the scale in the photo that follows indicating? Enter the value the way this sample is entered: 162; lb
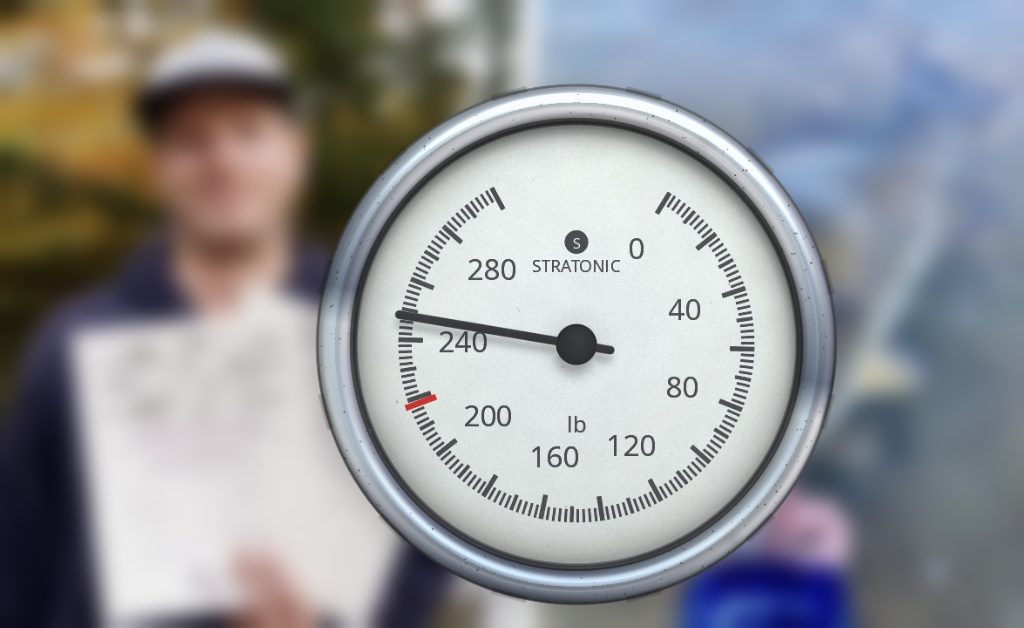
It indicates 248; lb
